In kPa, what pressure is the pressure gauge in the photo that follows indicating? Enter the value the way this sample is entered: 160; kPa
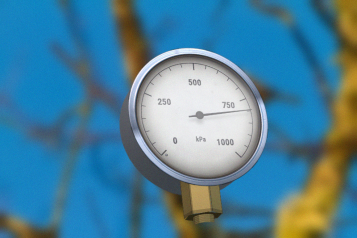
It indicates 800; kPa
